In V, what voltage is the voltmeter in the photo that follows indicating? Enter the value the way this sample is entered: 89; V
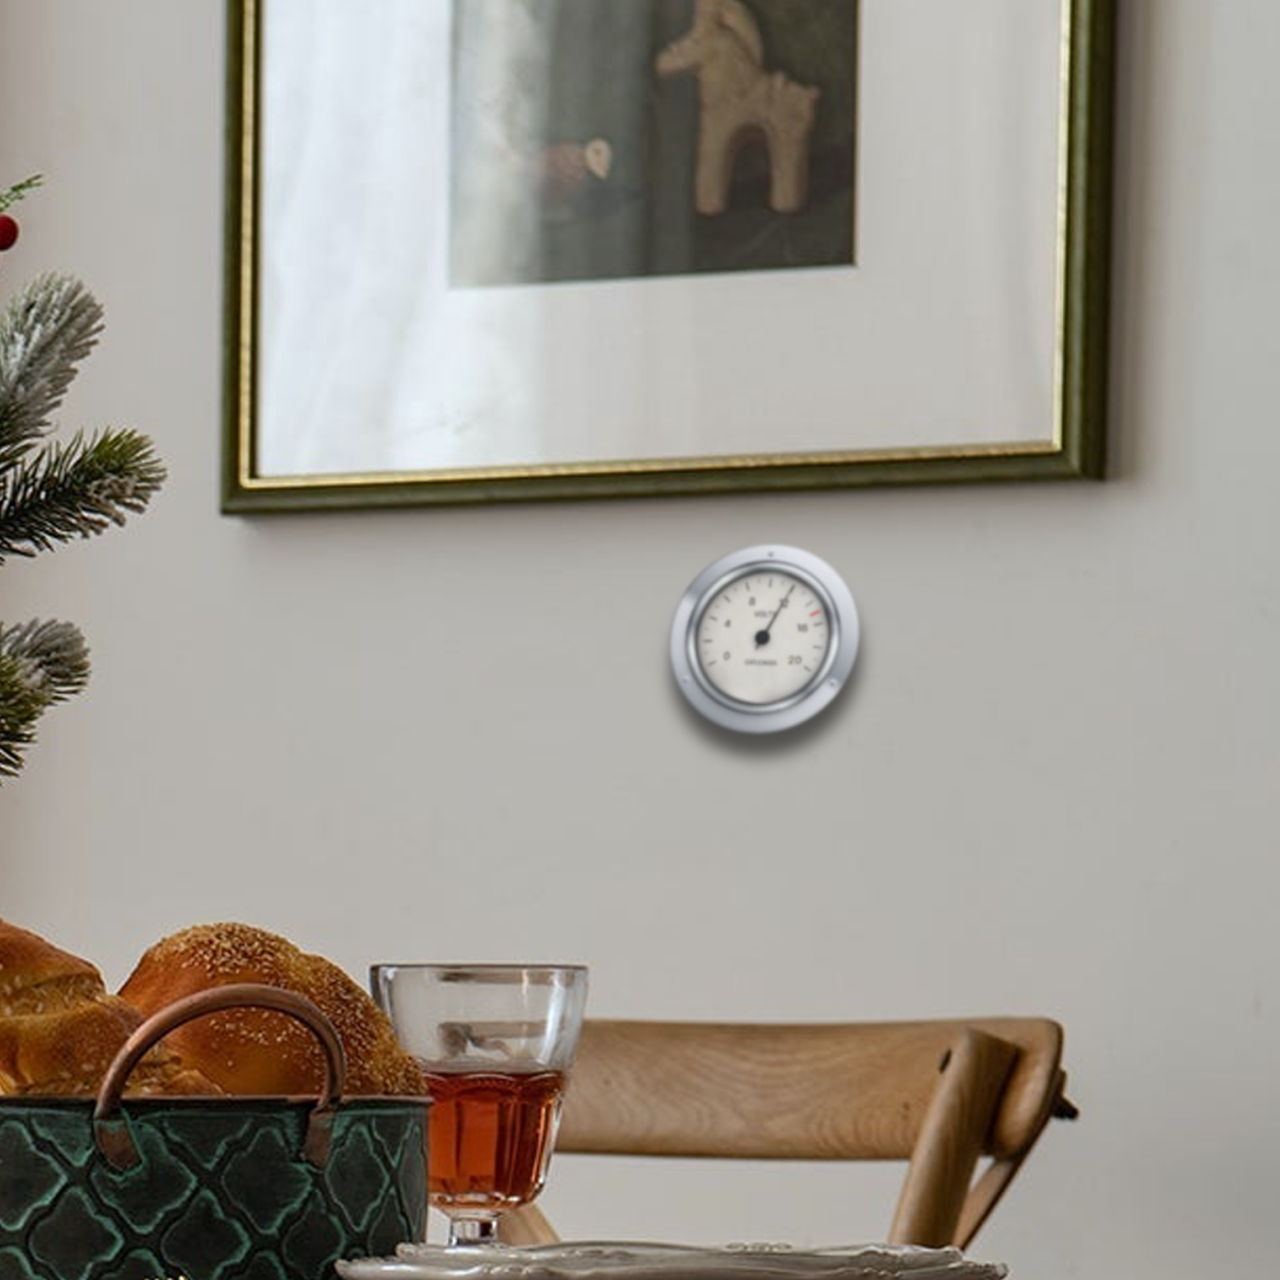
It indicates 12; V
